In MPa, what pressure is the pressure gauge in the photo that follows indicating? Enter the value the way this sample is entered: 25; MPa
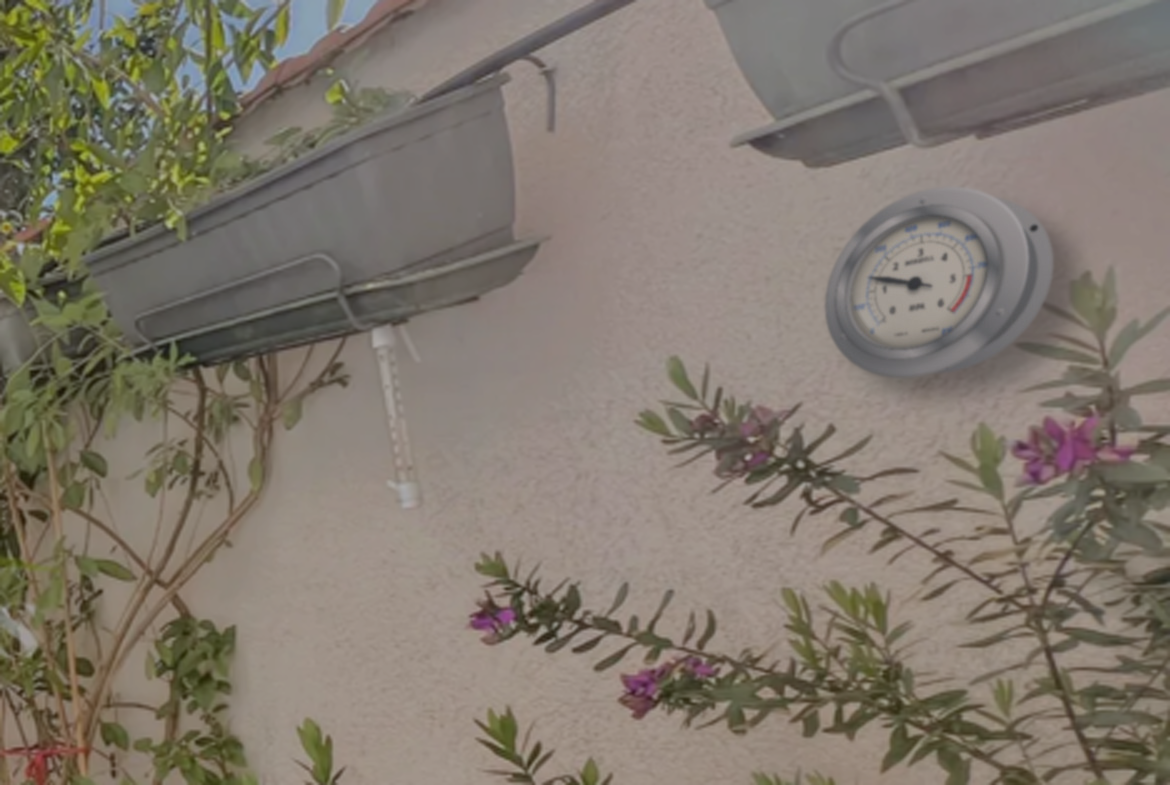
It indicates 1.4; MPa
